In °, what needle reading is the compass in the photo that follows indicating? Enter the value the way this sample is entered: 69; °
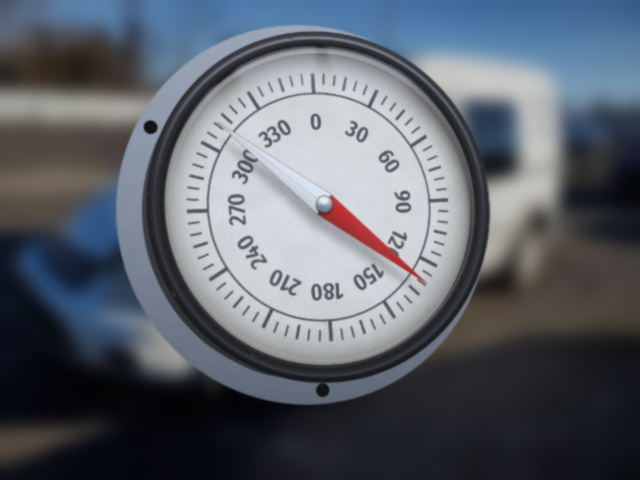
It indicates 130; °
